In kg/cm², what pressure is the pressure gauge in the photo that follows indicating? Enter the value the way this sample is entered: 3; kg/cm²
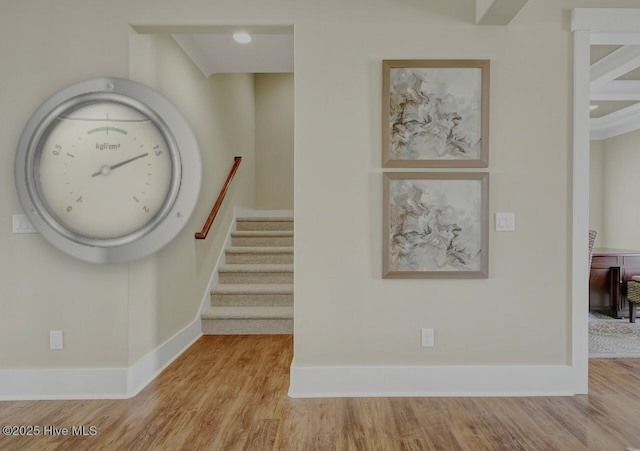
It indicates 1.5; kg/cm²
